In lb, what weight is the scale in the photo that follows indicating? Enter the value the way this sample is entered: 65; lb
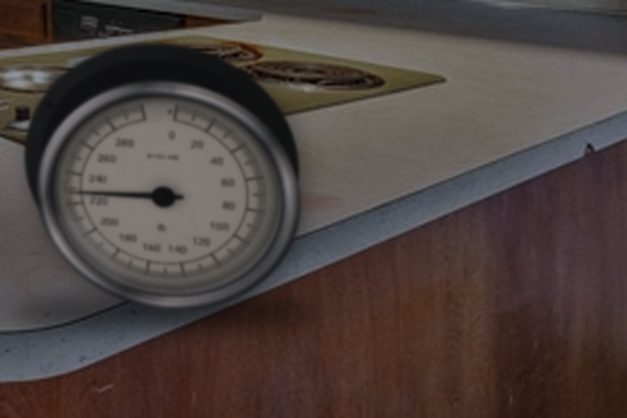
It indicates 230; lb
